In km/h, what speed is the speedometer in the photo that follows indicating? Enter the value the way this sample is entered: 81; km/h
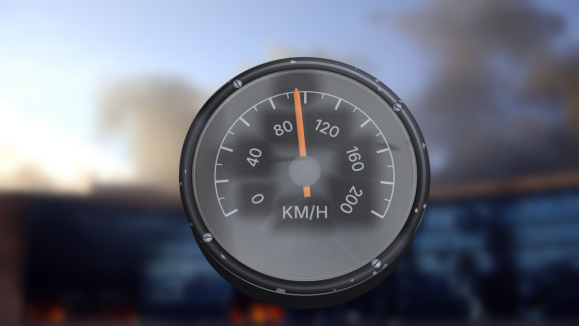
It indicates 95; km/h
